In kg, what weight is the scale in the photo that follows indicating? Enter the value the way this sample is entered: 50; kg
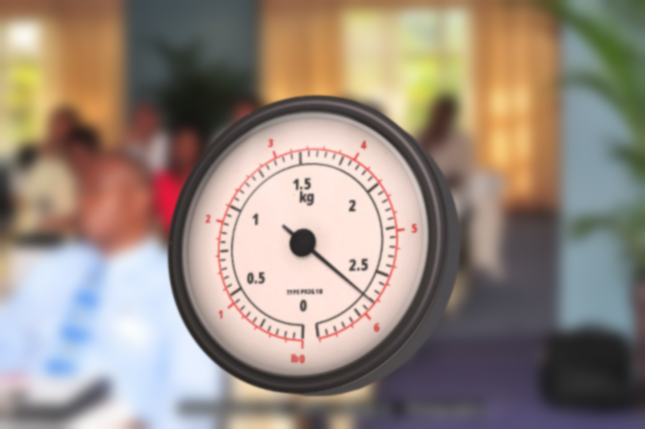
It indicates 2.65; kg
